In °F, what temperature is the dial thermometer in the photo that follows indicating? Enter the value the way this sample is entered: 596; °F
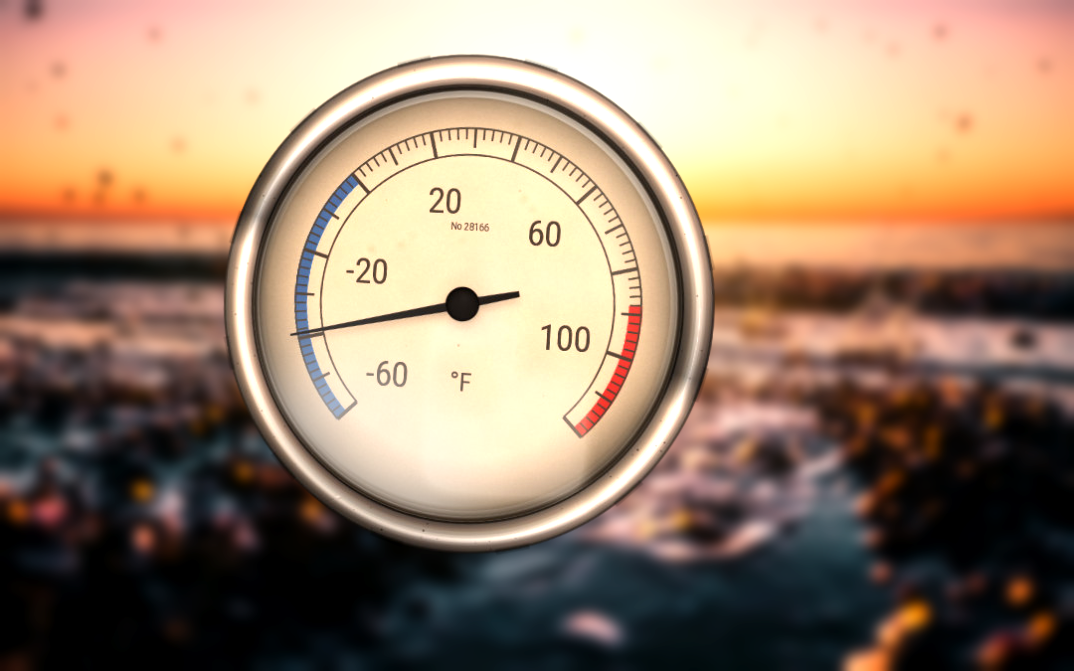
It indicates -39; °F
